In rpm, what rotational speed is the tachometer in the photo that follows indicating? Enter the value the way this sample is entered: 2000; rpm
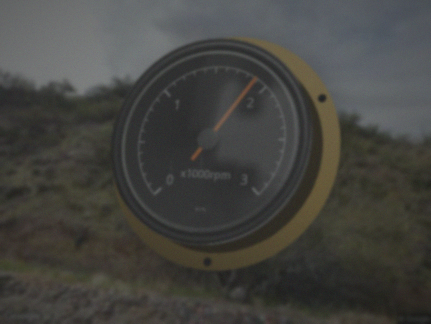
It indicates 1900; rpm
